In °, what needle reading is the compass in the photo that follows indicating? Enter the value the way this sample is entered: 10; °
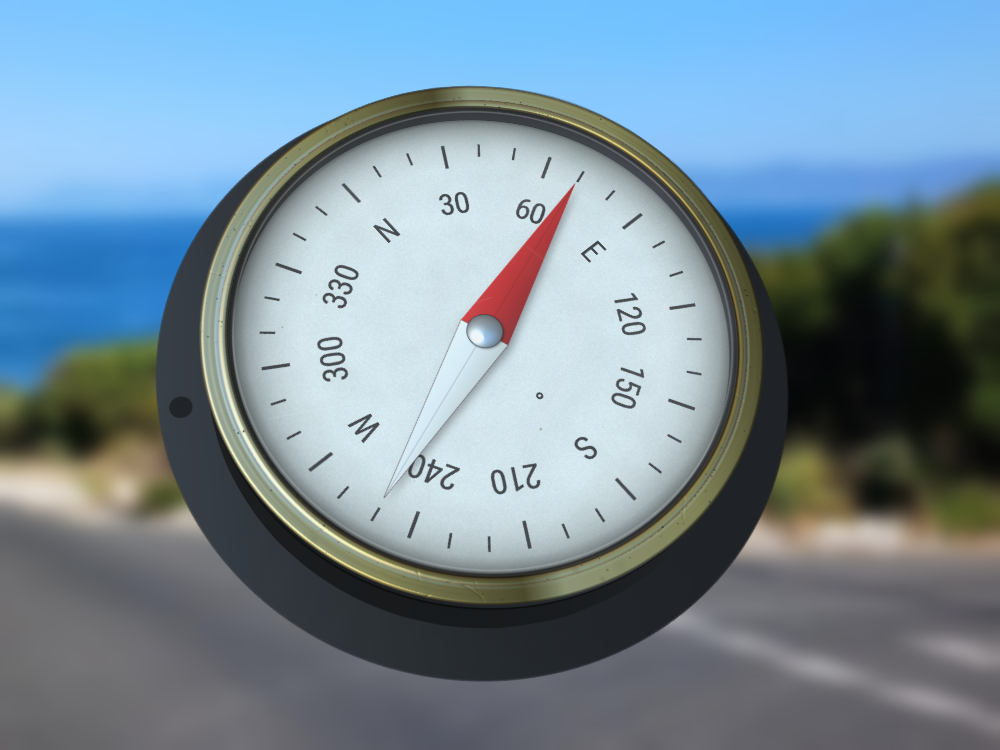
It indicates 70; °
